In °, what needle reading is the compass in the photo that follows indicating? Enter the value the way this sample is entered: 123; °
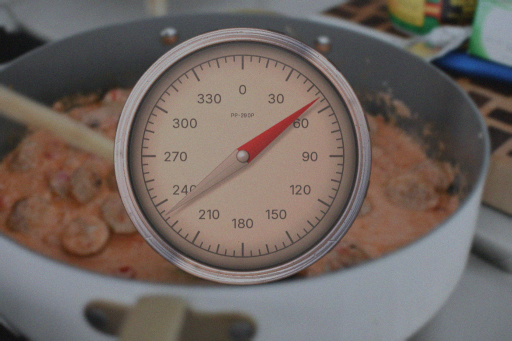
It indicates 52.5; °
